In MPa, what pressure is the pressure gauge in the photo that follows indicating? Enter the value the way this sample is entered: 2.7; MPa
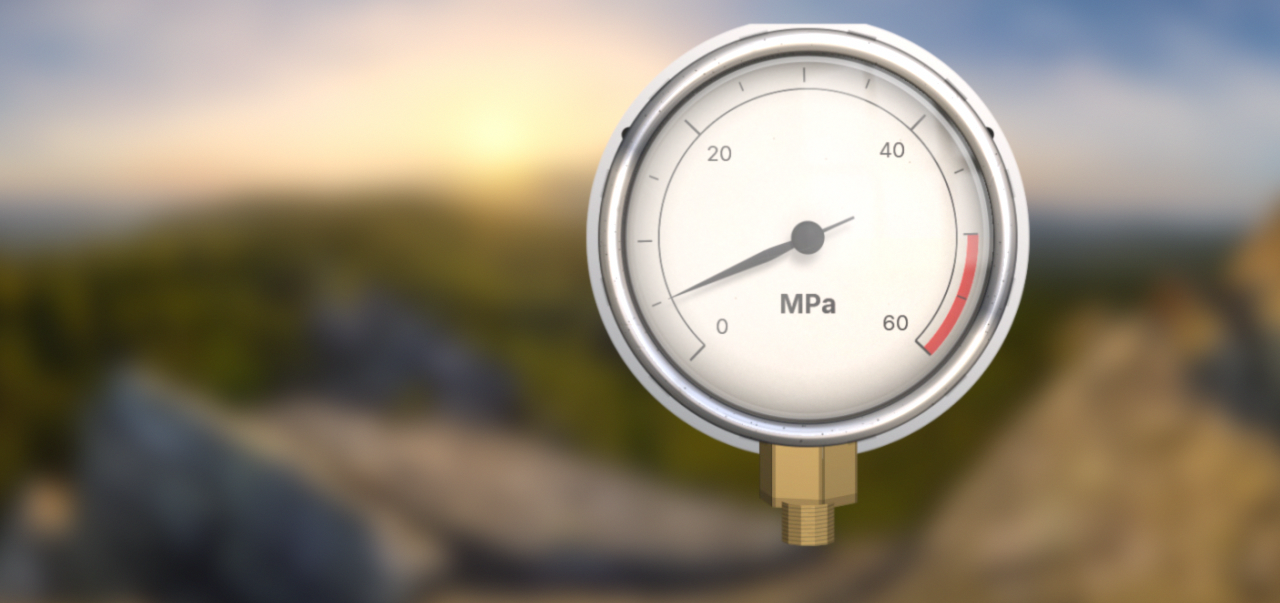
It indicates 5; MPa
